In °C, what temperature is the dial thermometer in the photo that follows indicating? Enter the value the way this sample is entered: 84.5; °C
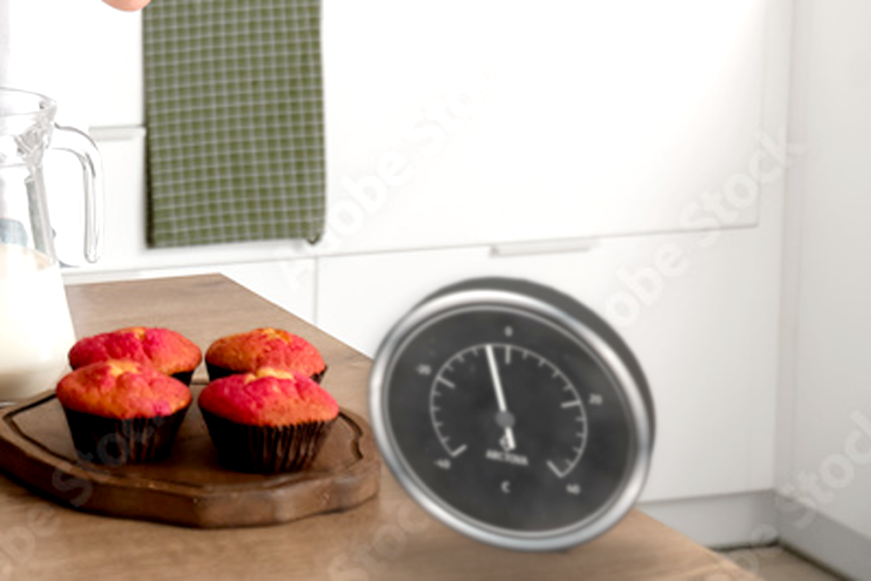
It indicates -4; °C
